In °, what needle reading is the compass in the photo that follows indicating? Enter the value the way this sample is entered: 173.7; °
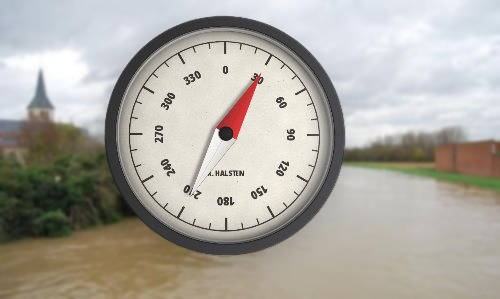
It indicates 30; °
